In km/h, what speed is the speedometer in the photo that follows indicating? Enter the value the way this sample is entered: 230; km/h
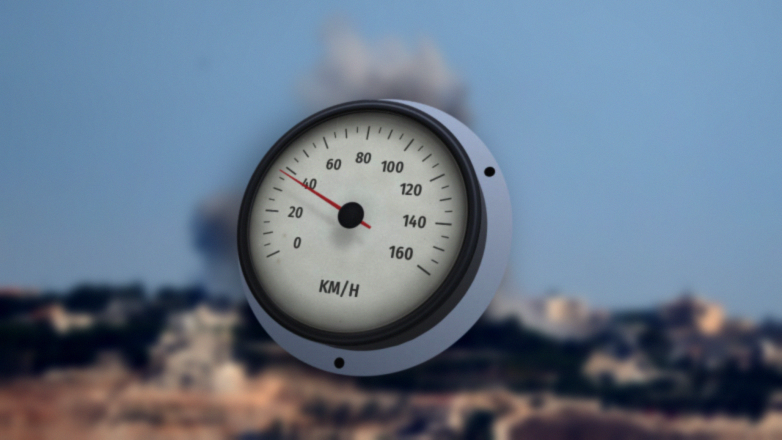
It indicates 37.5; km/h
